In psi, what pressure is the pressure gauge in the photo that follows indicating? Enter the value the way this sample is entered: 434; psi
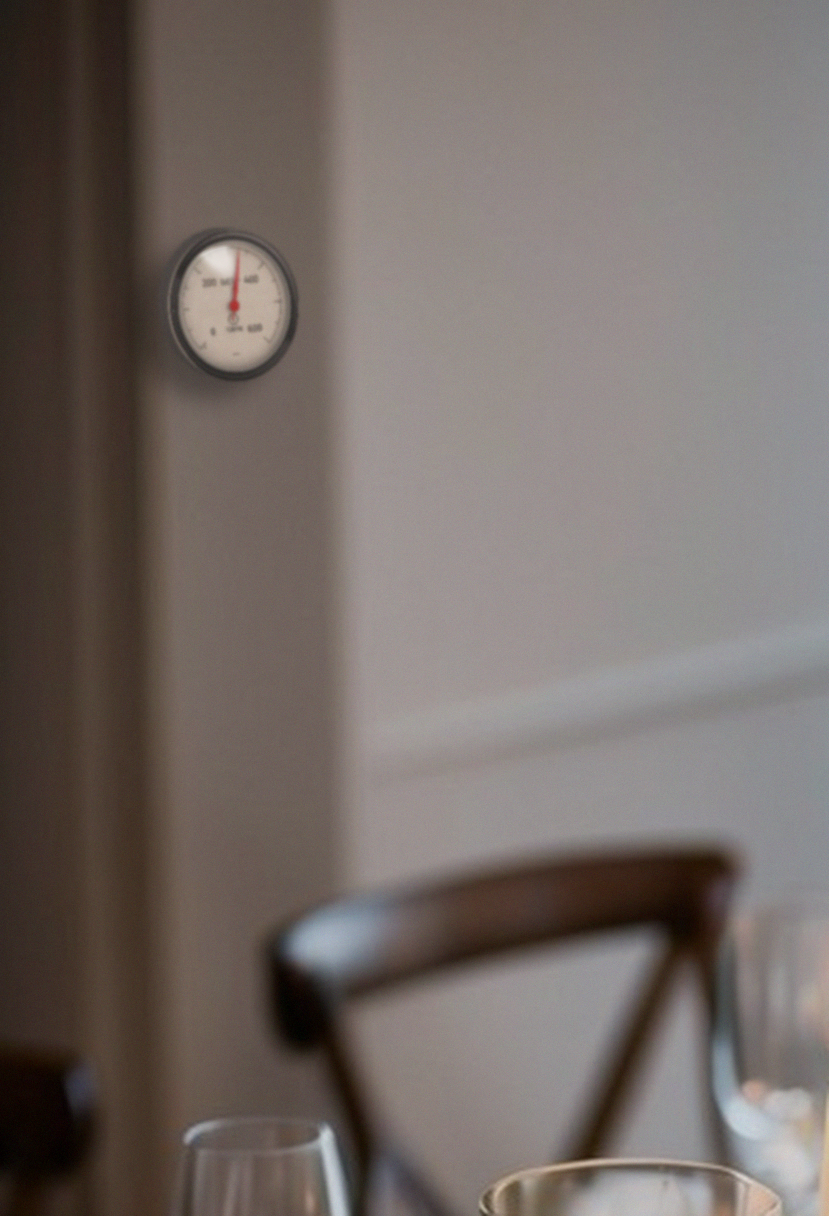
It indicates 325; psi
